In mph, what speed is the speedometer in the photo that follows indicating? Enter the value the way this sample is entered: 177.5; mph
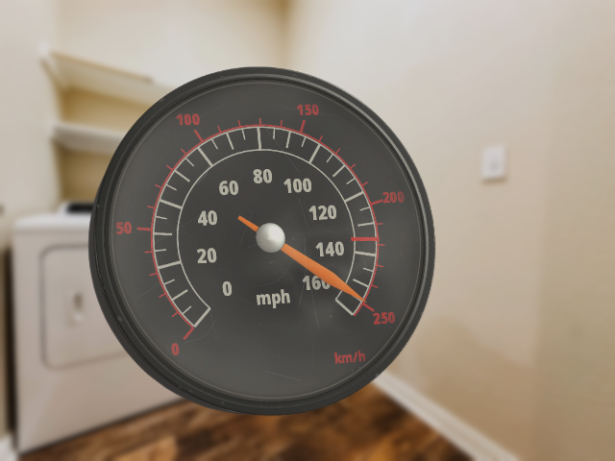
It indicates 155; mph
